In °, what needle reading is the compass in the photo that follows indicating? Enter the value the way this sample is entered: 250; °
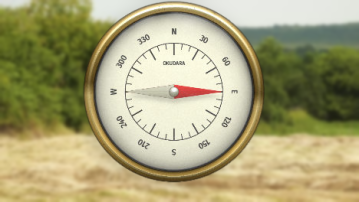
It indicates 90; °
